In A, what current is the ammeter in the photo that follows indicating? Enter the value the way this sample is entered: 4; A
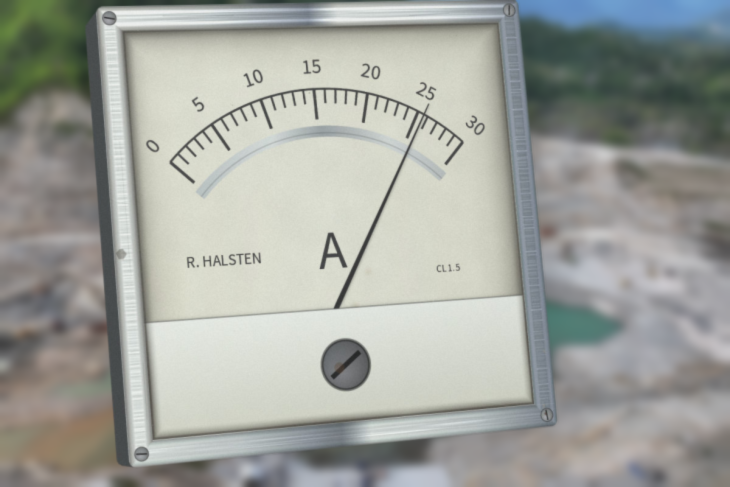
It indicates 25.5; A
